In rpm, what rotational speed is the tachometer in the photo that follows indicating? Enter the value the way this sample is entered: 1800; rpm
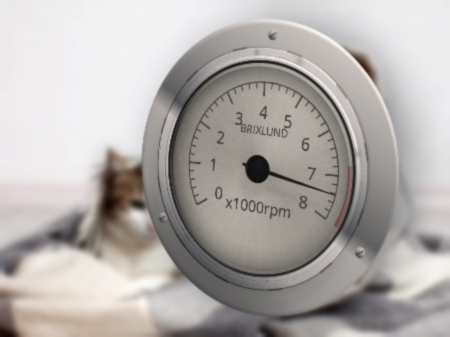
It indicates 7400; rpm
